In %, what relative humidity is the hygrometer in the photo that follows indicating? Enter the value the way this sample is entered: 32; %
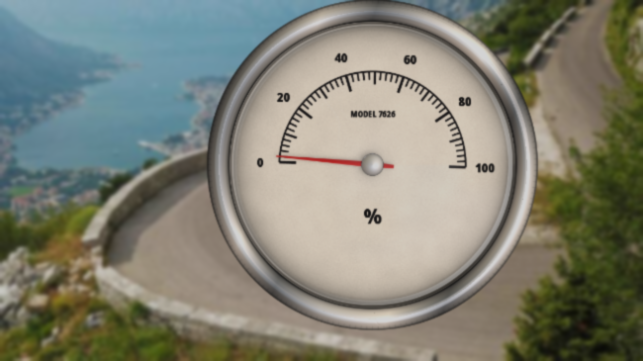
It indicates 2; %
